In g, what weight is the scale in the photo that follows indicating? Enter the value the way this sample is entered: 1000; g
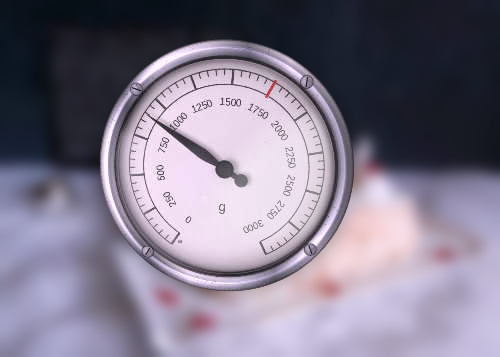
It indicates 900; g
